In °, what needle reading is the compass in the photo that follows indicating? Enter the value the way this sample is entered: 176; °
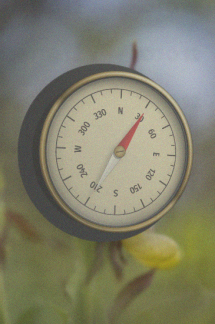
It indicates 30; °
